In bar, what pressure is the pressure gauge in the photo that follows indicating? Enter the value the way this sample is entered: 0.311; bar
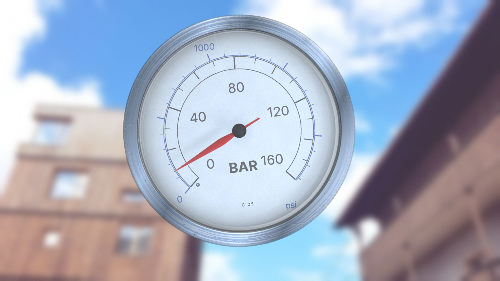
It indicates 10; bar
